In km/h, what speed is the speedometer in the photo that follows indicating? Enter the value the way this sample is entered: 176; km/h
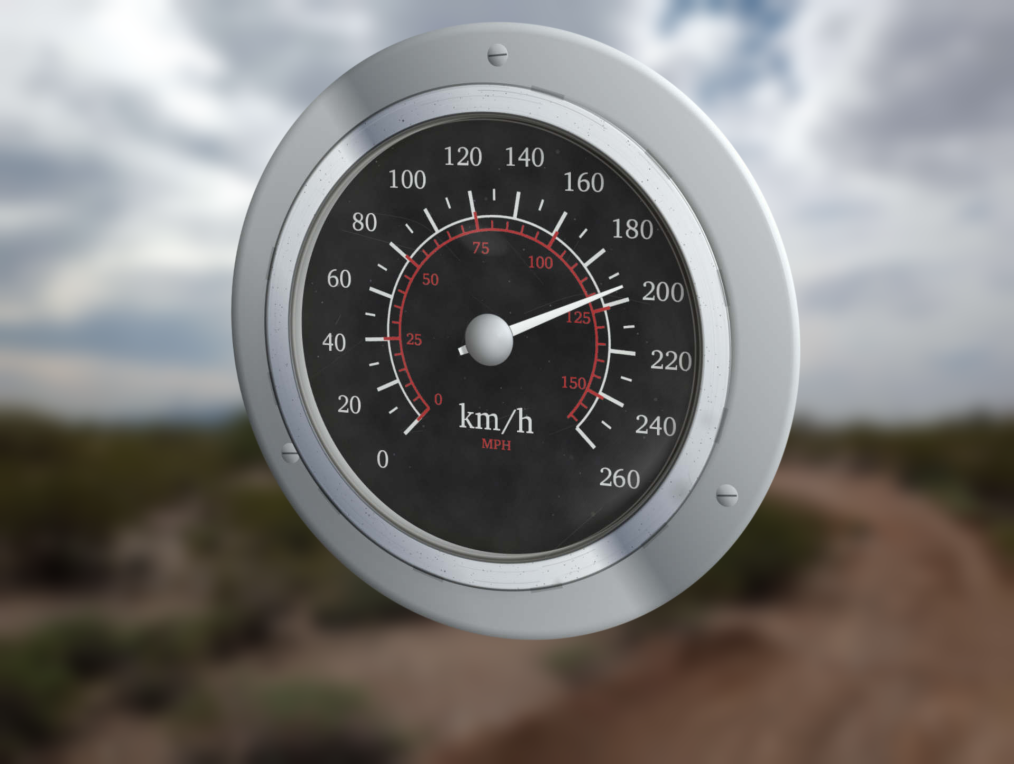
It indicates 195; km/h
